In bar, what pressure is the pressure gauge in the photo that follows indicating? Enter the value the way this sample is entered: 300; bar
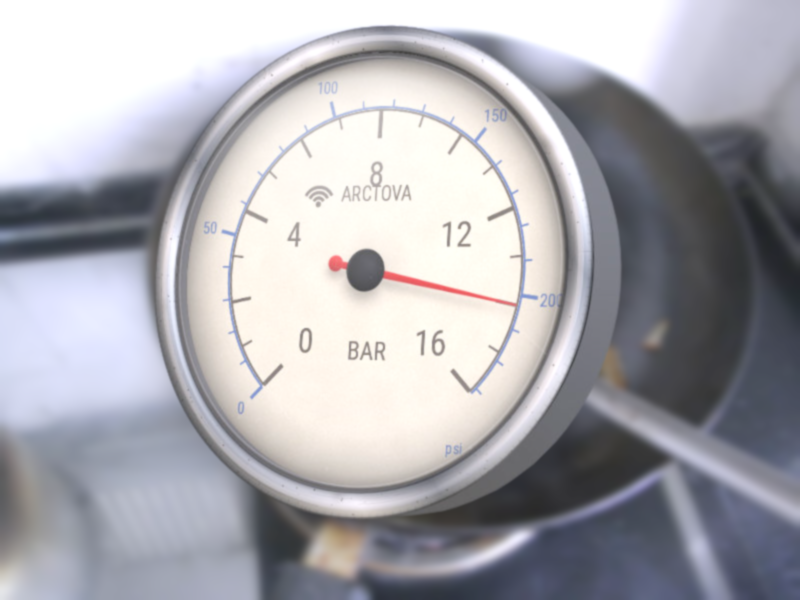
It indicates 14; bar
